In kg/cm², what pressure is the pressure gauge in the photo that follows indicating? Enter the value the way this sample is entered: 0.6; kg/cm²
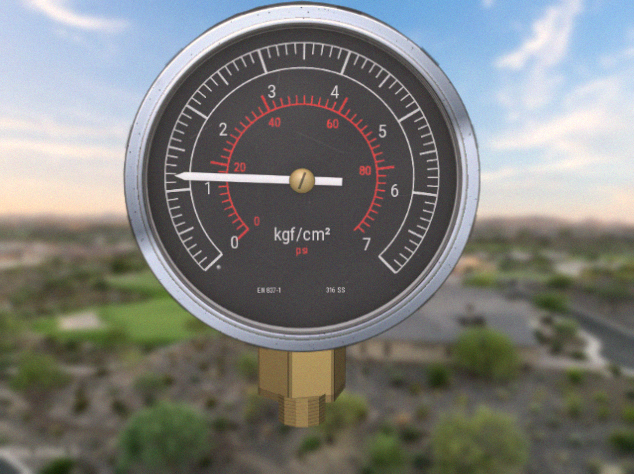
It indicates 1.2; kg/cm²
